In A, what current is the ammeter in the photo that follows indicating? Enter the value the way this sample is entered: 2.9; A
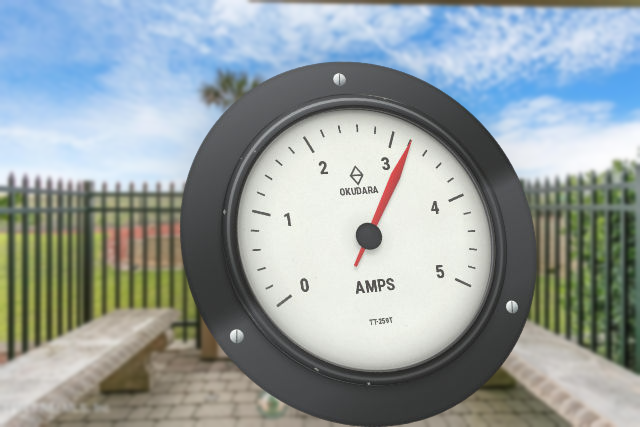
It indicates 3.2; A
